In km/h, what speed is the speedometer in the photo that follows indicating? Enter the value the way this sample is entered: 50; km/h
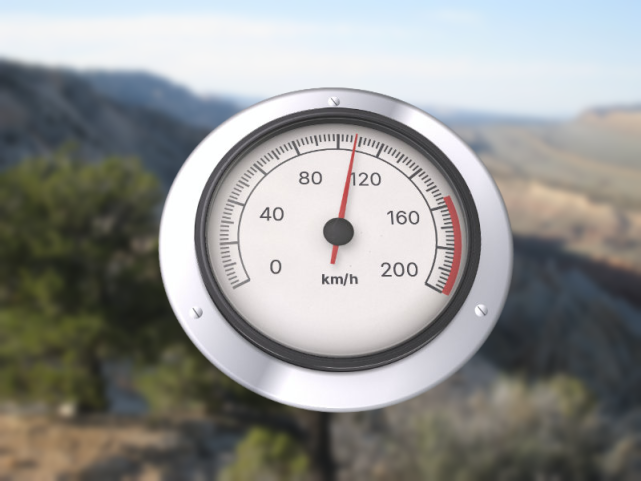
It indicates 108; km/h
